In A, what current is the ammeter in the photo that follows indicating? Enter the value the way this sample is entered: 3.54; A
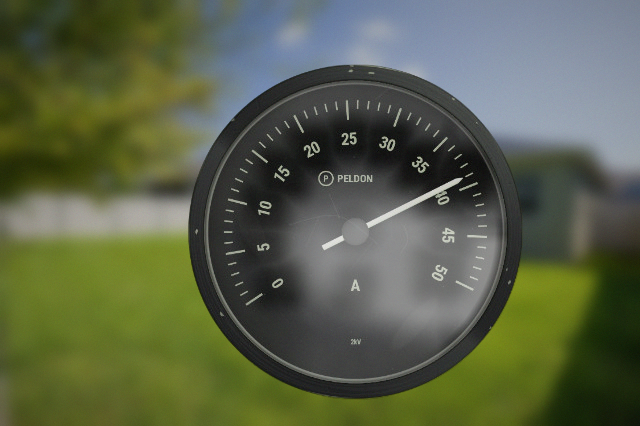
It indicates 39; A
